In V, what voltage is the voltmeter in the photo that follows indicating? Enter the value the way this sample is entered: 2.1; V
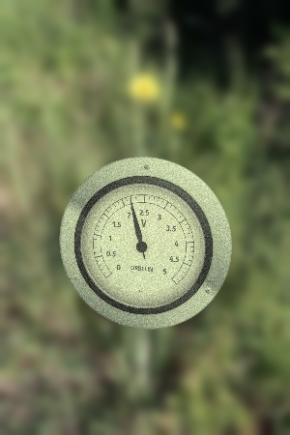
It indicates 2.2; V
